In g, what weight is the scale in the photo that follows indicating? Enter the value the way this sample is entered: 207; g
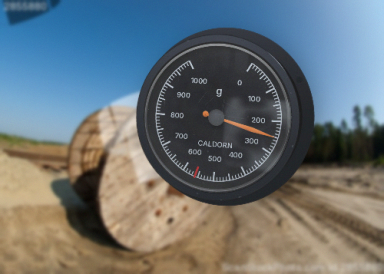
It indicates 250; g
